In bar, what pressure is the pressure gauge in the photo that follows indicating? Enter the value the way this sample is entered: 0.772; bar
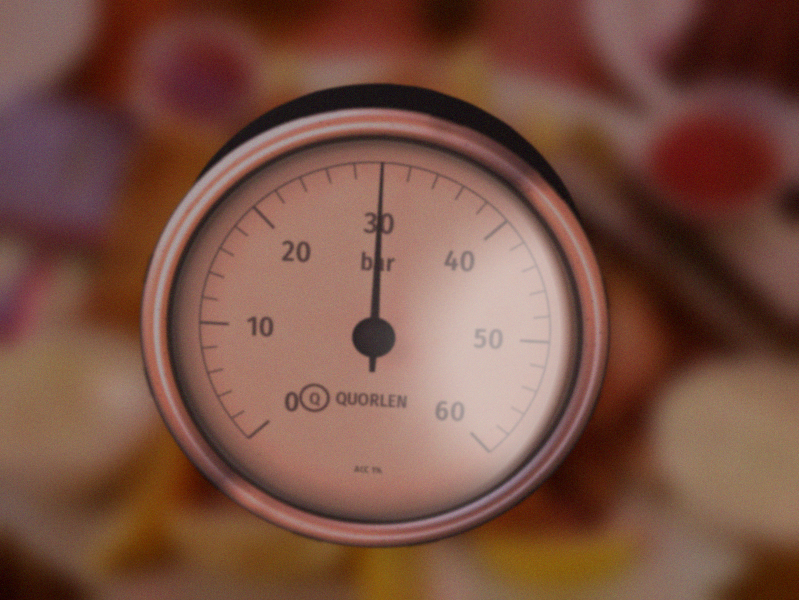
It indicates 30; bar
